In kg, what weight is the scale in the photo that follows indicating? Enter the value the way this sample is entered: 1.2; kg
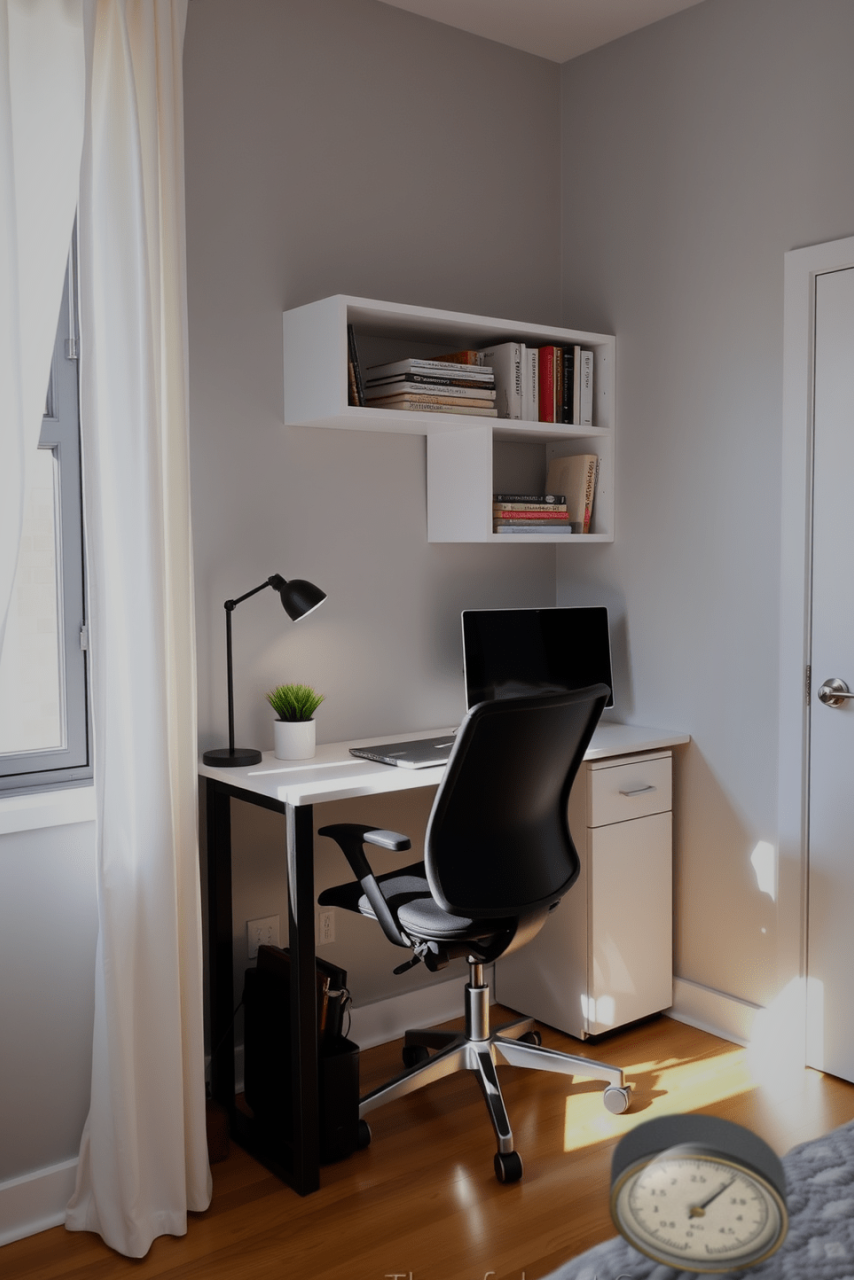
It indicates 3; kg
